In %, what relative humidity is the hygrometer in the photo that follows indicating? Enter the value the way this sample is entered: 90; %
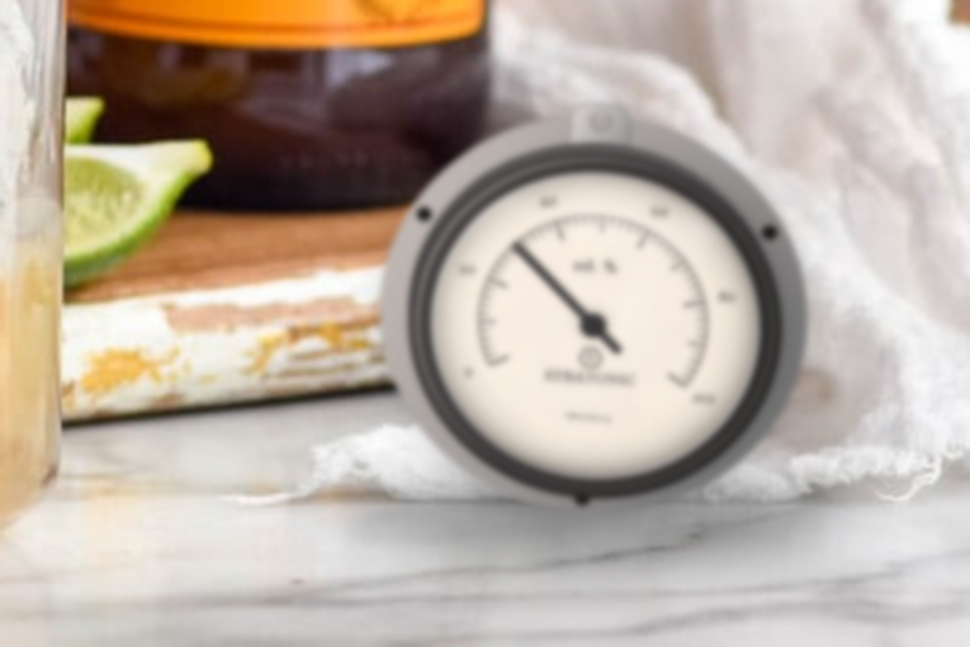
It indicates 30; %
